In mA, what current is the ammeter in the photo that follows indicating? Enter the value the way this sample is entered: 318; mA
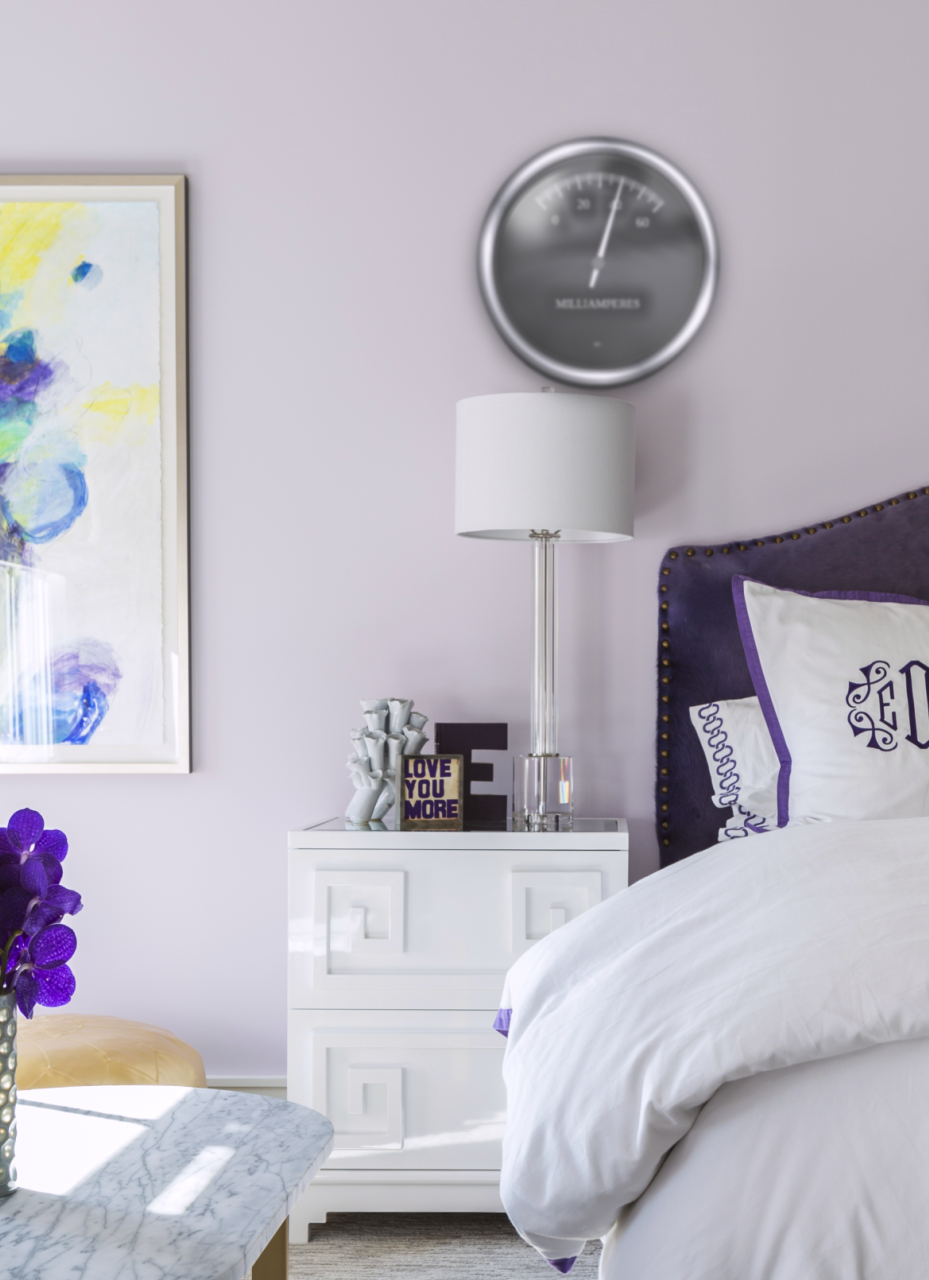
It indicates 40; mA
